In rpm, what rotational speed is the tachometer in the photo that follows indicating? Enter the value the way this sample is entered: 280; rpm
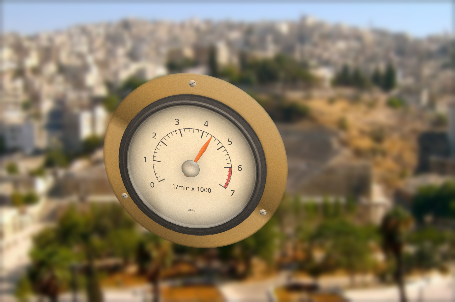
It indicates 4400; rpm
